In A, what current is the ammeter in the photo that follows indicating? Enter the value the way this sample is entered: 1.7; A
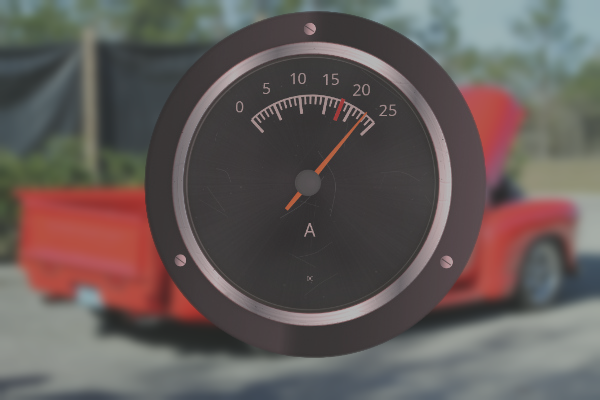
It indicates 23; A
